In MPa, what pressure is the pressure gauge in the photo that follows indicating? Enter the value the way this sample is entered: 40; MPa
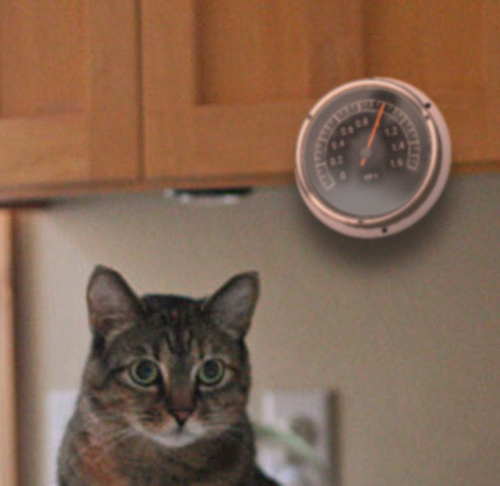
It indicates 1; MPa
